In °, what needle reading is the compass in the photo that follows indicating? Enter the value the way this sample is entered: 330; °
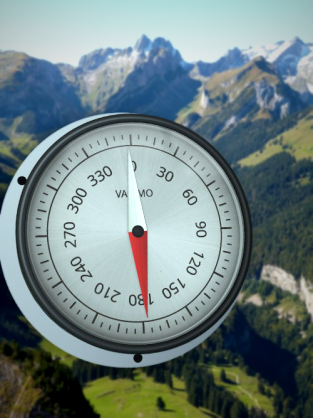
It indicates 177.5; °
